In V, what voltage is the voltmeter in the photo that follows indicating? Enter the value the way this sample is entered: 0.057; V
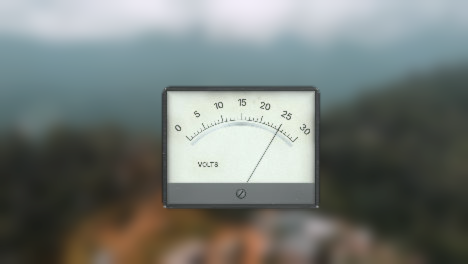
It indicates 25; V
